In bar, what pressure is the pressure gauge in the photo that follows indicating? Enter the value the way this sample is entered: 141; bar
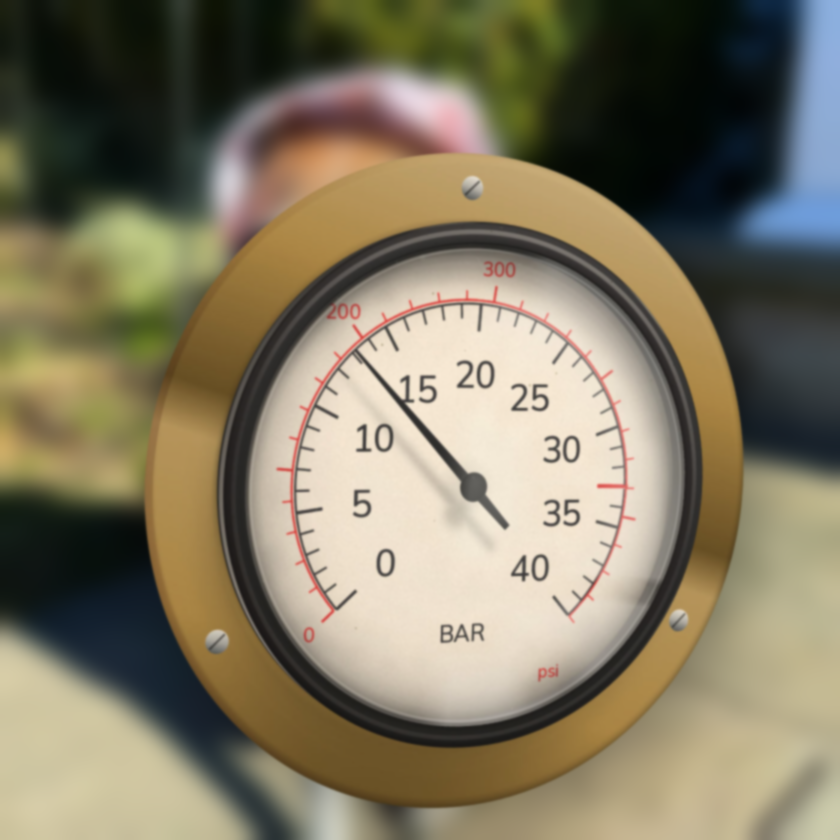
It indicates 13; bar
